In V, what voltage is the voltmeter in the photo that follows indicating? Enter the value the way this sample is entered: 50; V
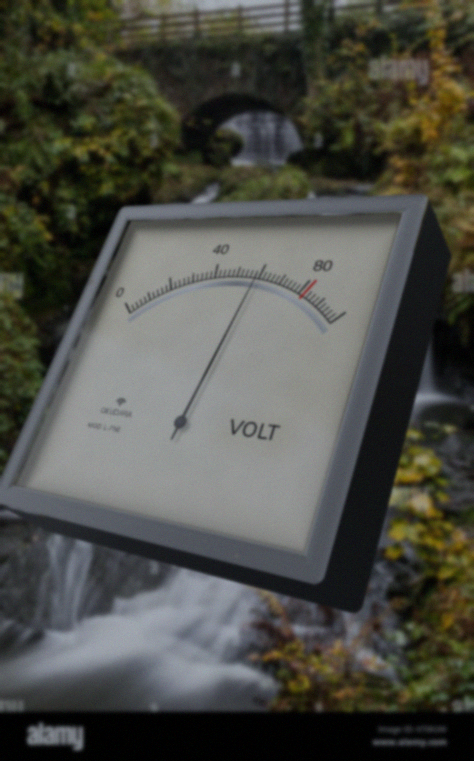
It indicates 60; V
